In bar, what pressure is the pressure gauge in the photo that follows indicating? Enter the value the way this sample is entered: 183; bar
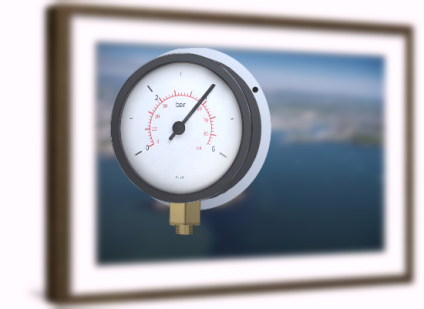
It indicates 4; bar
